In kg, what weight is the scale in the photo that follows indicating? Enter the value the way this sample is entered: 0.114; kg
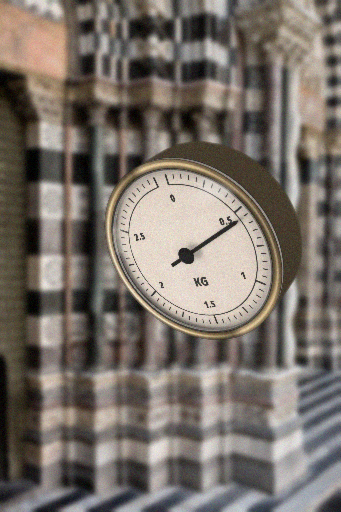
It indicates 0.55; kg
